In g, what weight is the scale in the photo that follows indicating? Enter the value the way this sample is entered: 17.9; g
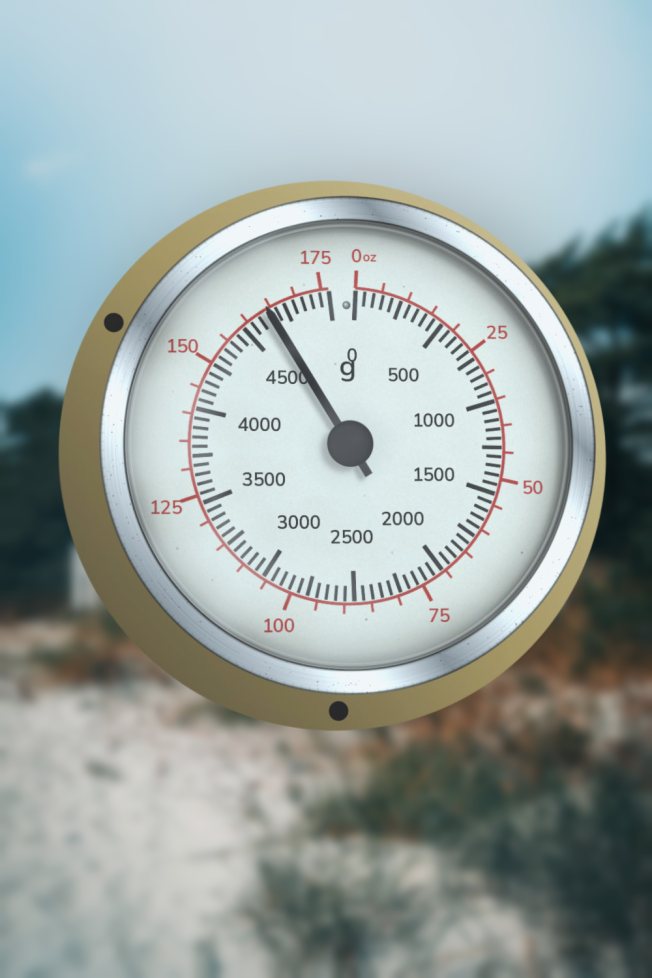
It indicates 4650; g
